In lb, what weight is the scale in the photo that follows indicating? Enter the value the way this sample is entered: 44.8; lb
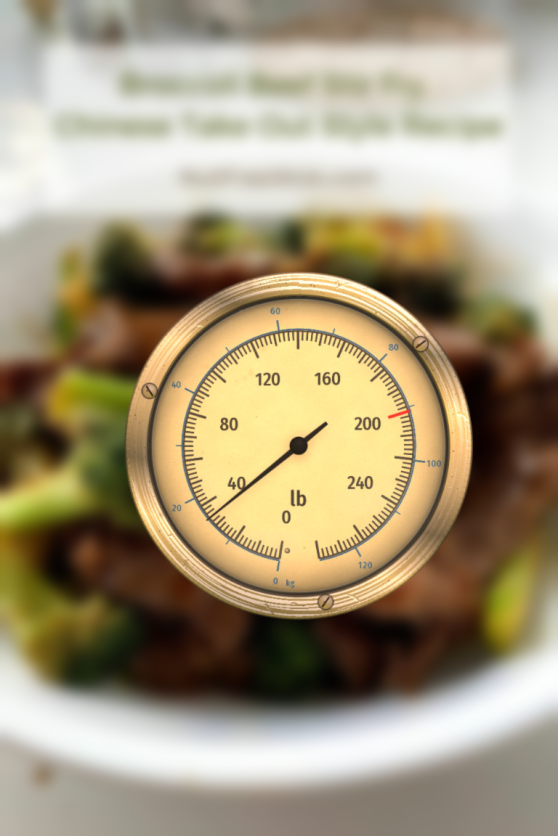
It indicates 34; lb
